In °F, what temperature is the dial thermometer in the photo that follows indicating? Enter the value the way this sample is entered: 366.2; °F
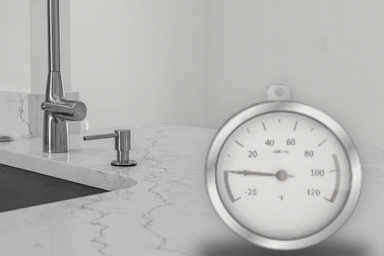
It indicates 0; °F
